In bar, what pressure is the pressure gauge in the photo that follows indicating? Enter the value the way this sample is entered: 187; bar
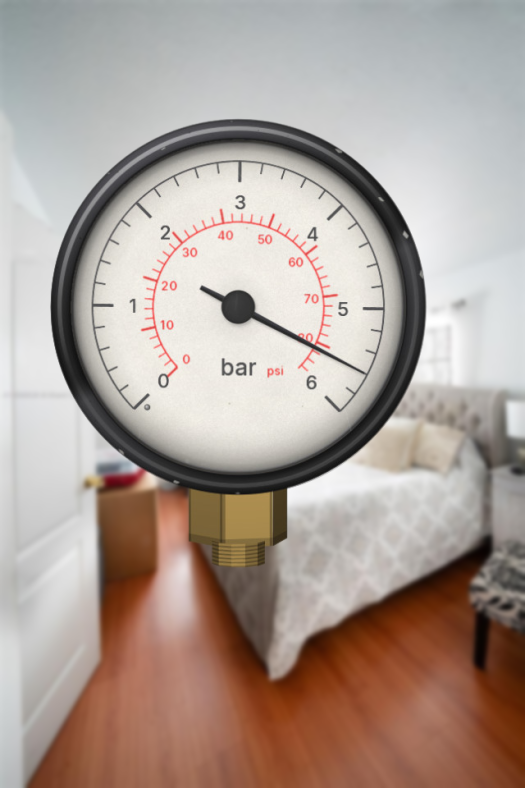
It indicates 5.6; bar
